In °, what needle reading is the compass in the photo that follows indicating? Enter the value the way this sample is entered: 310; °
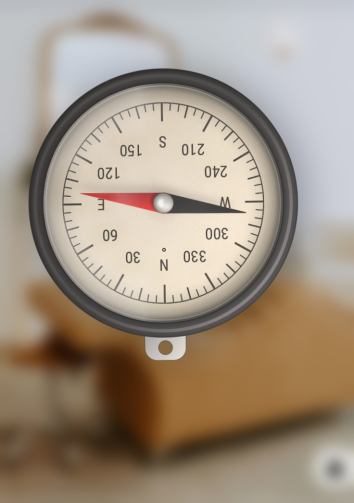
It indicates 97.5; °
